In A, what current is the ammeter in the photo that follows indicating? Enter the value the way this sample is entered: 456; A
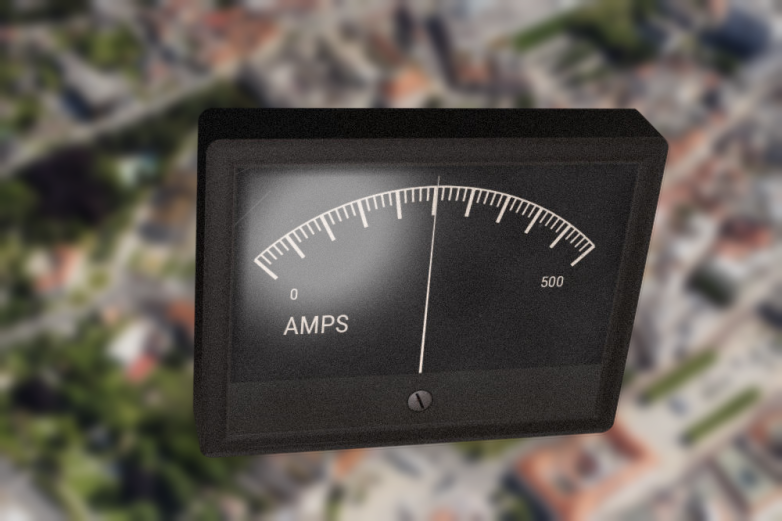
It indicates 250; A
